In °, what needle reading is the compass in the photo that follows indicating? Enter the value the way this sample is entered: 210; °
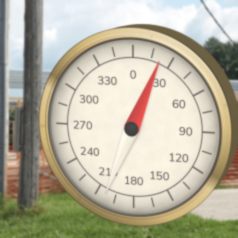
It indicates 22.5; °
